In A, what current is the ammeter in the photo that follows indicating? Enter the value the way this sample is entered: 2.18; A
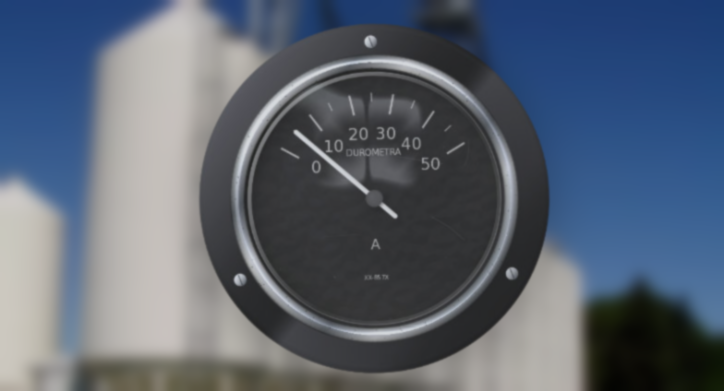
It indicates 5; A
